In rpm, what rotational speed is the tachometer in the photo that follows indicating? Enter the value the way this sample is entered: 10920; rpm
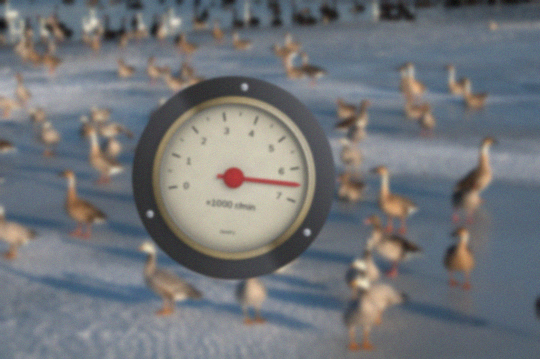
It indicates 6500; rpm
